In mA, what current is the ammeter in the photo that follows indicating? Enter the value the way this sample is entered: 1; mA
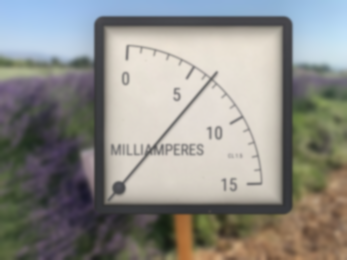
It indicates 6.5; mA
